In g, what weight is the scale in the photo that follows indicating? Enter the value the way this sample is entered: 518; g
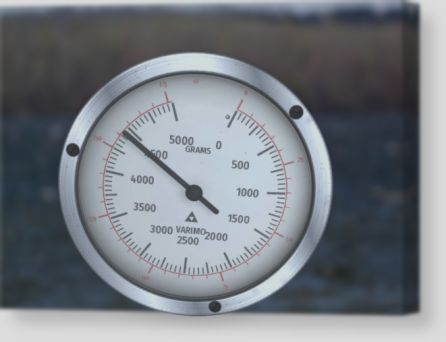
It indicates 4450; g
